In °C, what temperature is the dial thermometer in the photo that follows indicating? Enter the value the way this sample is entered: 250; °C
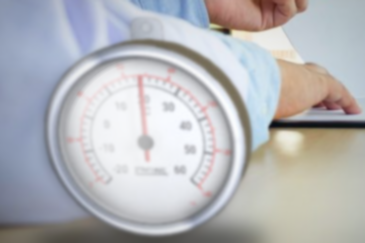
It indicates 20; °C
